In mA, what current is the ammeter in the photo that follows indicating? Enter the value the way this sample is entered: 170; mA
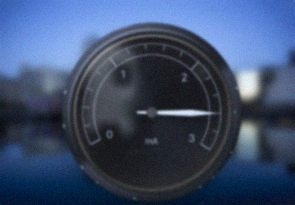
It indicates 2.6; mA
